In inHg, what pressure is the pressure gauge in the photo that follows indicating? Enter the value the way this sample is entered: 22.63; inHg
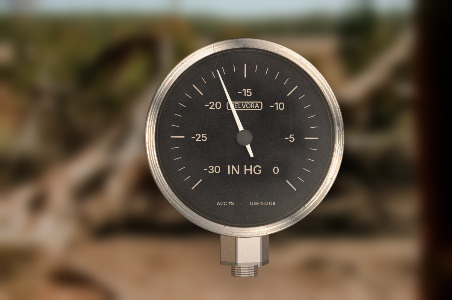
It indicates -17.5; inHg
